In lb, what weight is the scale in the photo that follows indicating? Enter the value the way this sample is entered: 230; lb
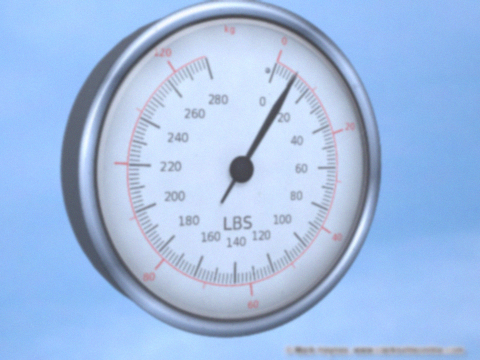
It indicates 10; lb
